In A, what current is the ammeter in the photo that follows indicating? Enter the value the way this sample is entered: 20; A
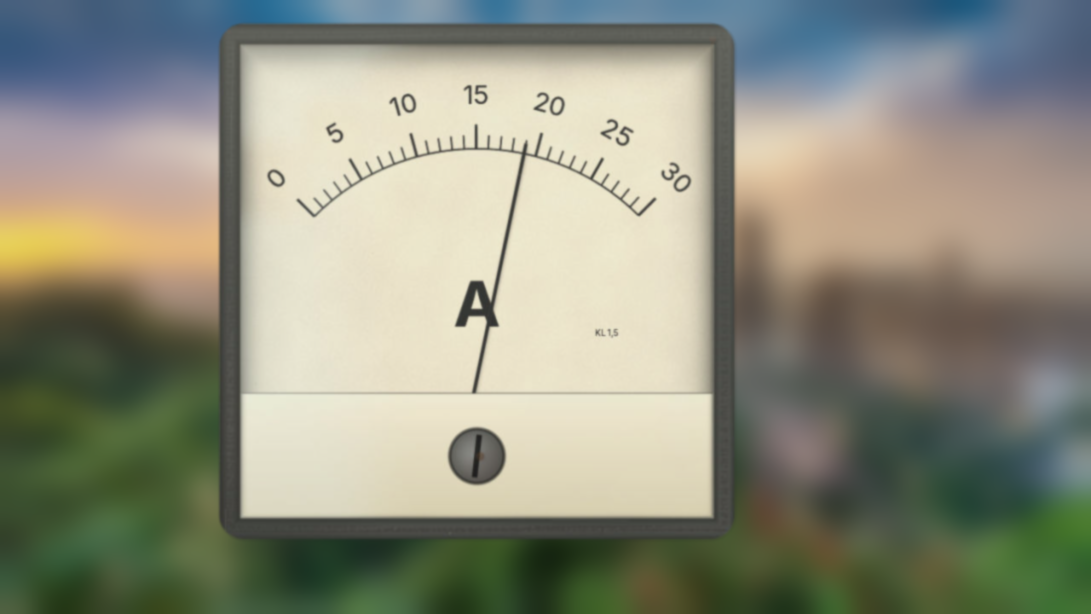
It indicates 19; A
